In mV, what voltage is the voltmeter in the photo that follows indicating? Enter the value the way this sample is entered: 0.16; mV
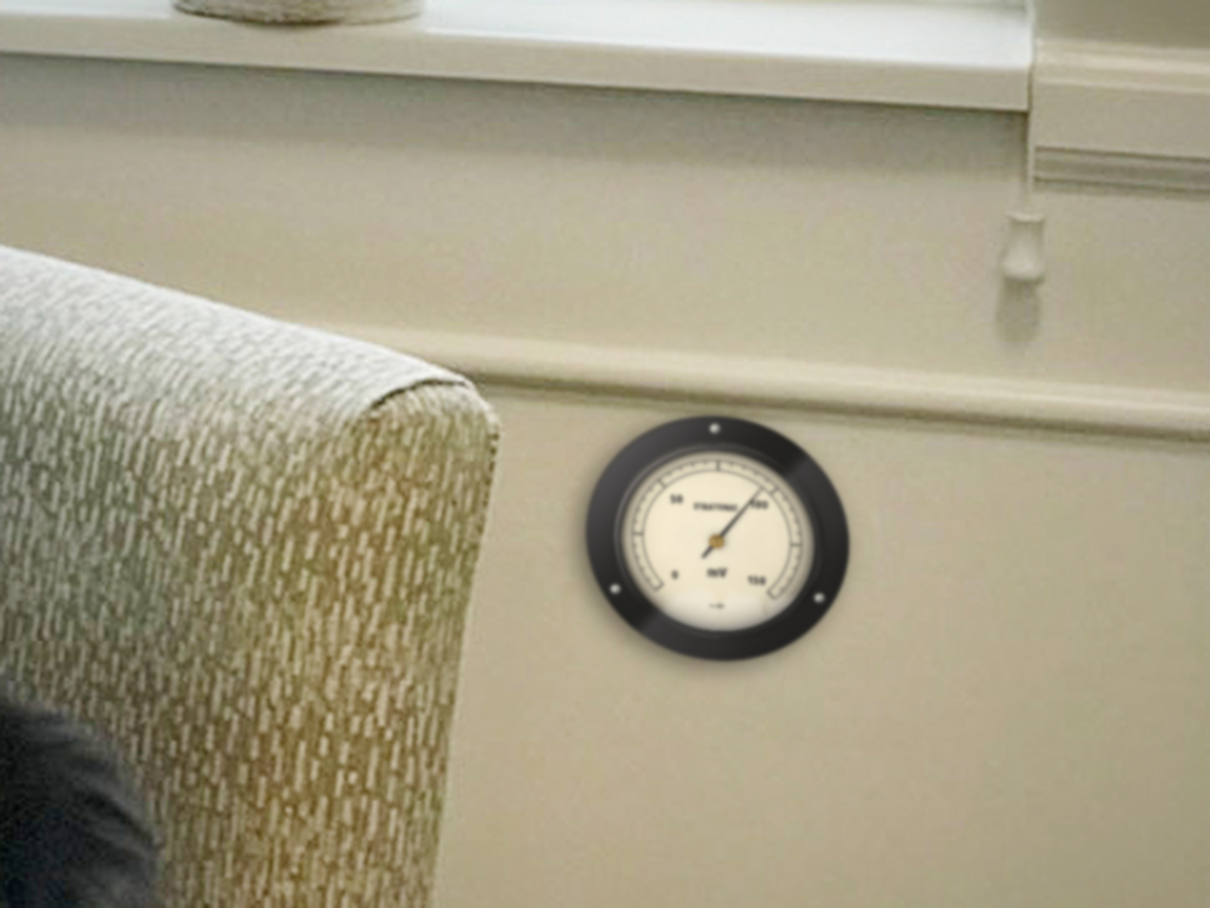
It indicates 95; mV
